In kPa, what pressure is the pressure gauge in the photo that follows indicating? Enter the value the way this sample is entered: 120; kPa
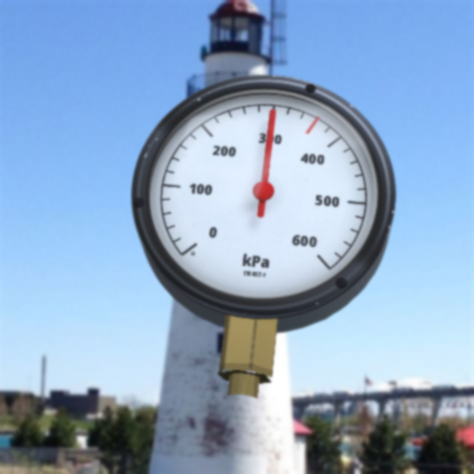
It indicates 300; kPa
